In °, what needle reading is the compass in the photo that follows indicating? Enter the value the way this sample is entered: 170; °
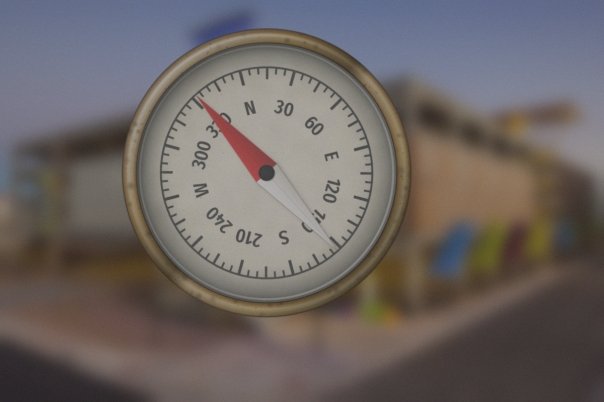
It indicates 332.5; °
